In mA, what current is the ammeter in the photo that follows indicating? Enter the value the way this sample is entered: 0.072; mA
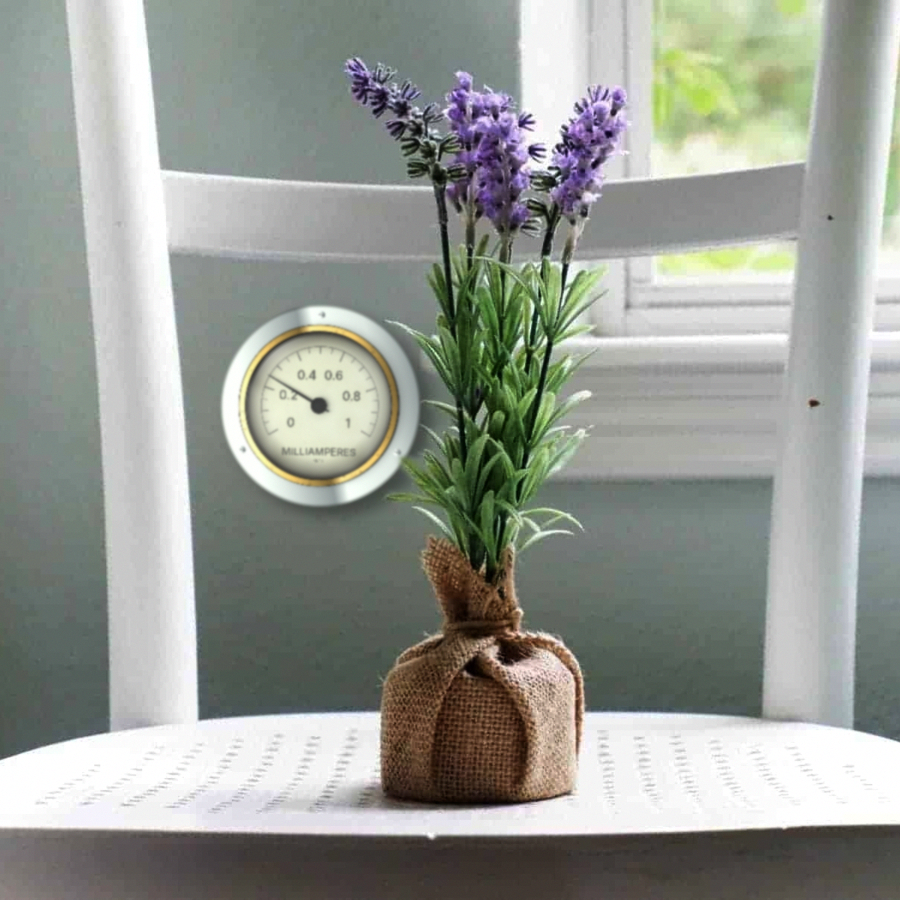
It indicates 0.25; mA
